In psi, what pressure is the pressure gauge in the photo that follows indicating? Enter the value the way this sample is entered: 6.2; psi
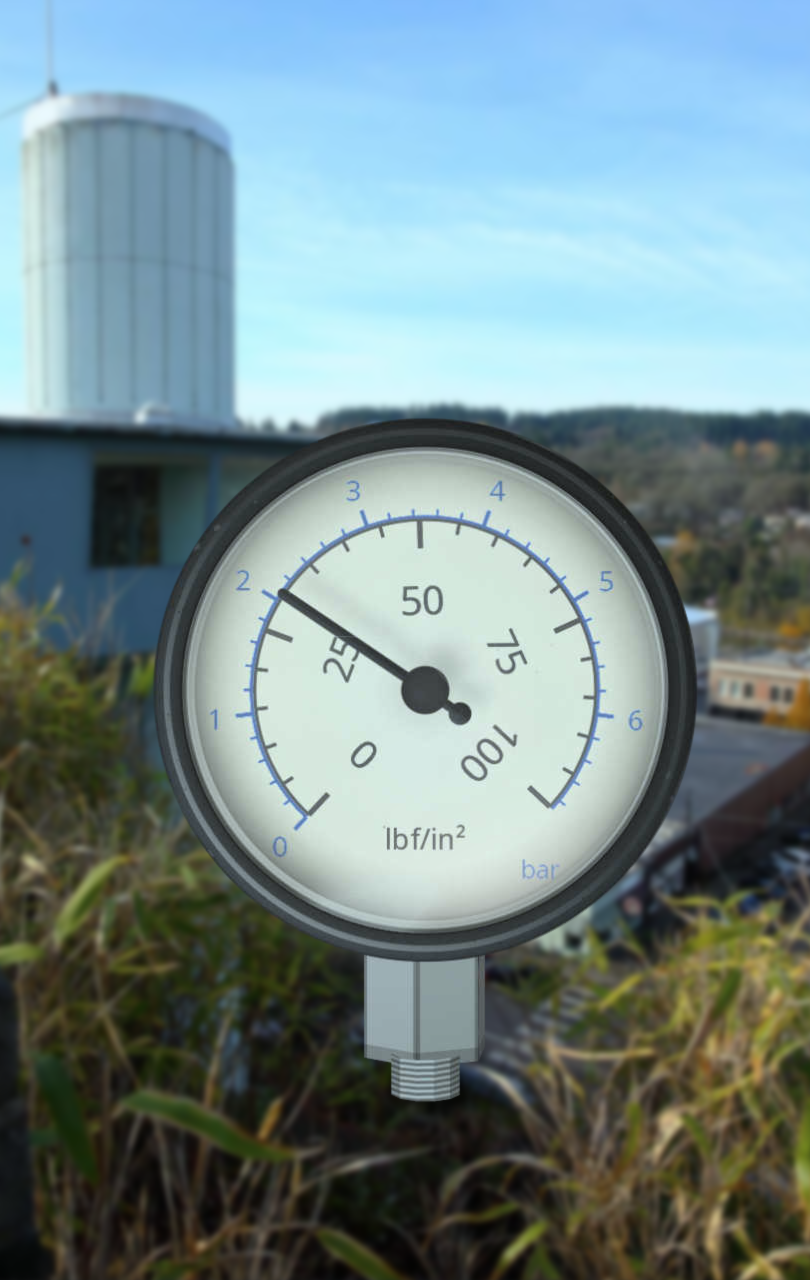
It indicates 30; psi
